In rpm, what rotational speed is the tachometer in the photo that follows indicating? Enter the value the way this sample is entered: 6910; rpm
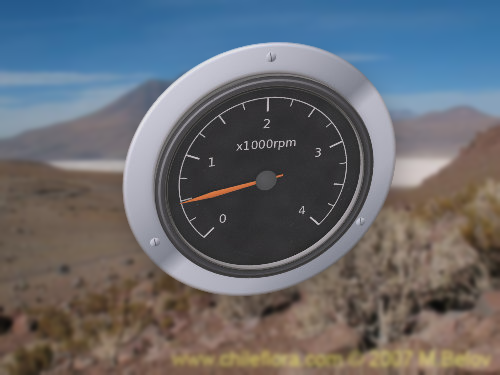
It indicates 500; rpm
